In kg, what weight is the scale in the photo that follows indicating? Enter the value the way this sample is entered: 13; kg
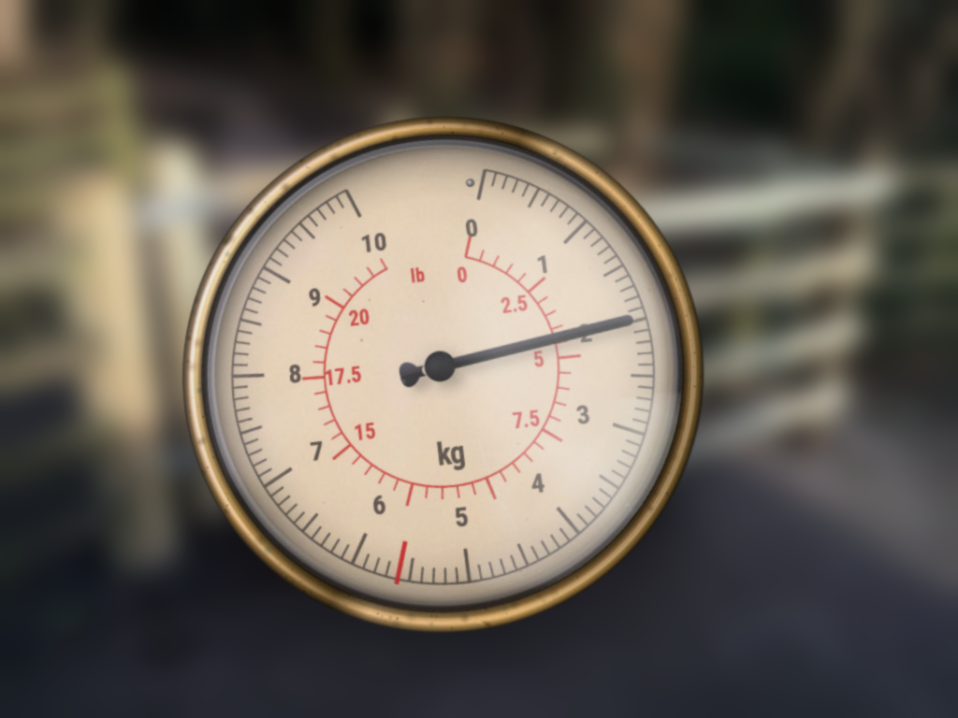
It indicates 2; kg
